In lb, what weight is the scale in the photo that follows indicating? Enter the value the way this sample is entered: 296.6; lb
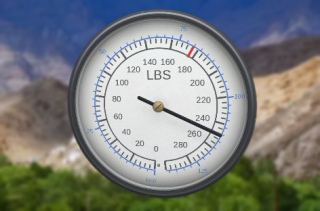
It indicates 248; lb
